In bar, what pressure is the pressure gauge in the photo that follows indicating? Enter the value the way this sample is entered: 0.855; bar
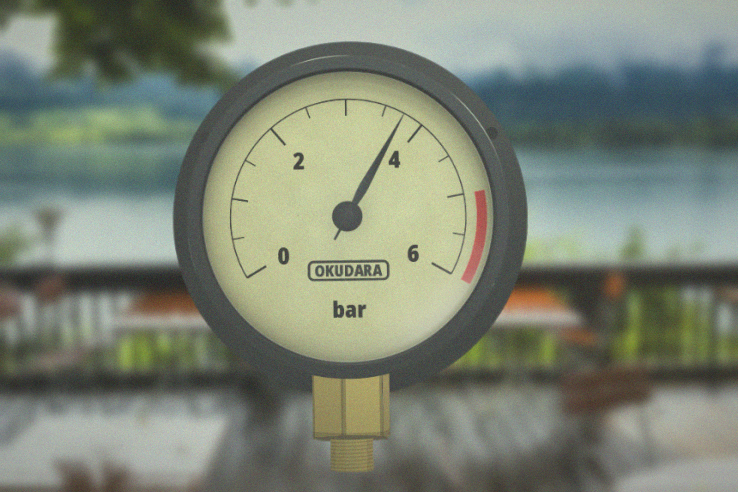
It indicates 3.75; bar
